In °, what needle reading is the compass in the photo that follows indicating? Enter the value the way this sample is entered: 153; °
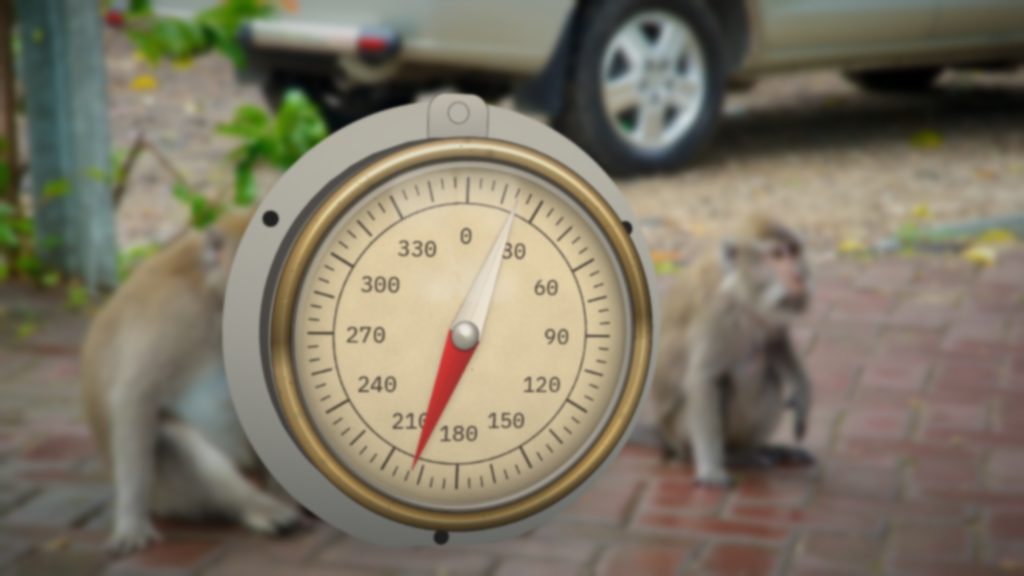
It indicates 200; °
